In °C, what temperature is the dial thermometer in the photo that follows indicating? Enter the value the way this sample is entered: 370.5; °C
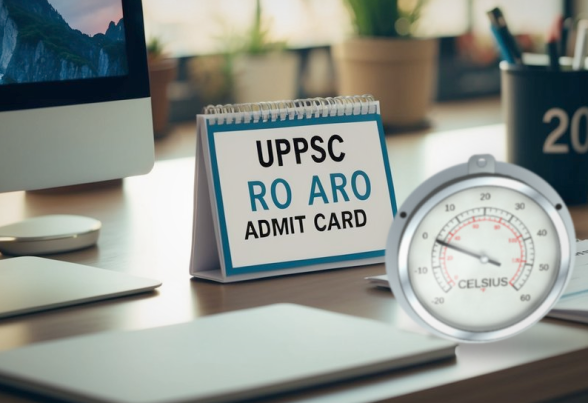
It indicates 0; °C
